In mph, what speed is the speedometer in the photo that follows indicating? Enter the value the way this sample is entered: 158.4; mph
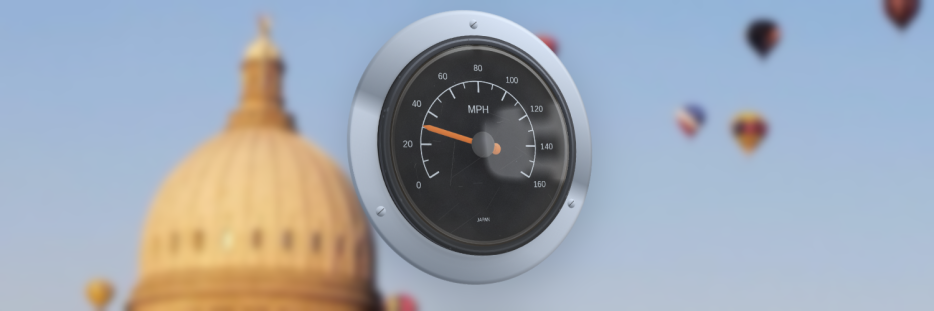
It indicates 30; mph
